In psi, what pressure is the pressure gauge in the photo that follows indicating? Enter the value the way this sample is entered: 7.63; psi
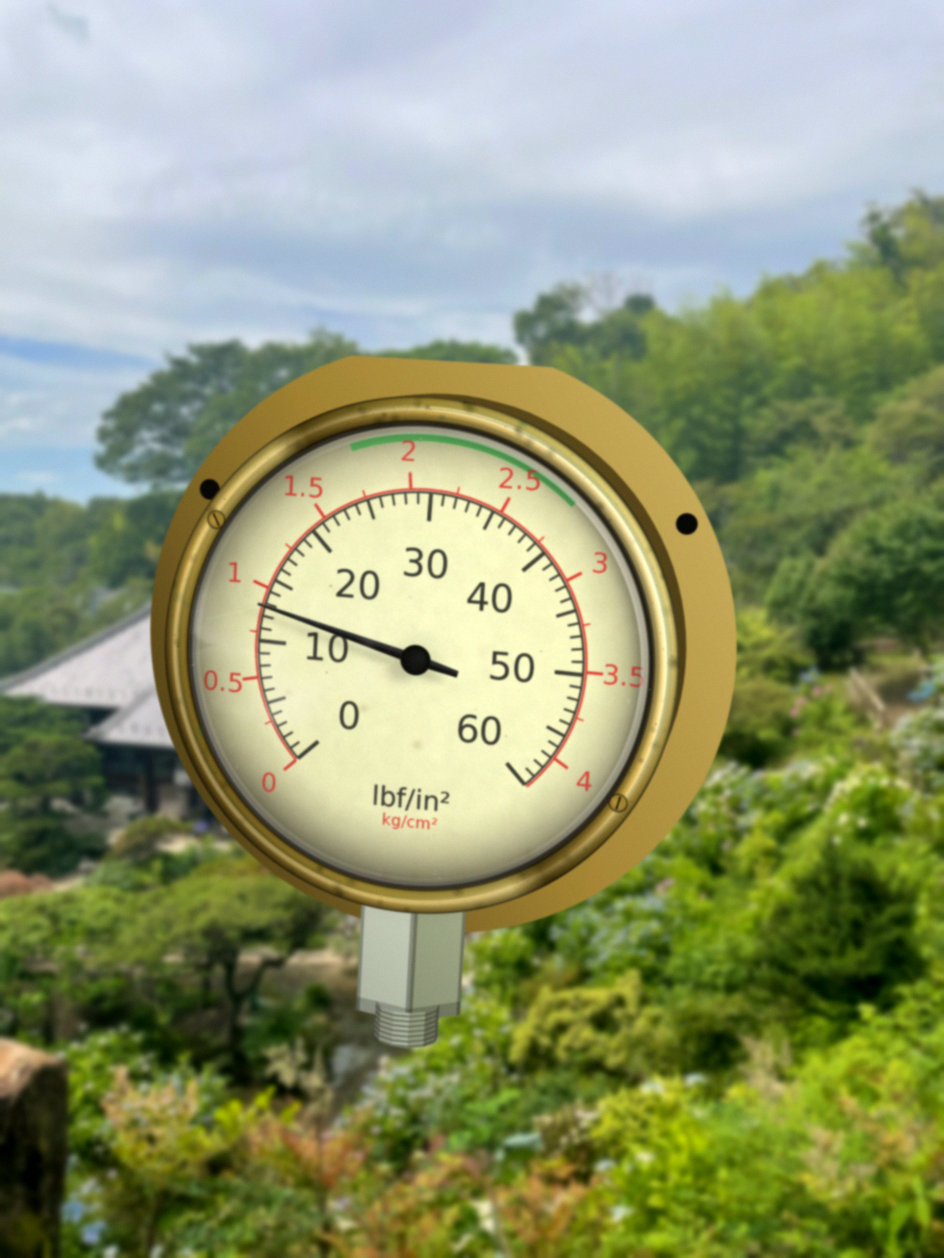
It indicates 13; psi
